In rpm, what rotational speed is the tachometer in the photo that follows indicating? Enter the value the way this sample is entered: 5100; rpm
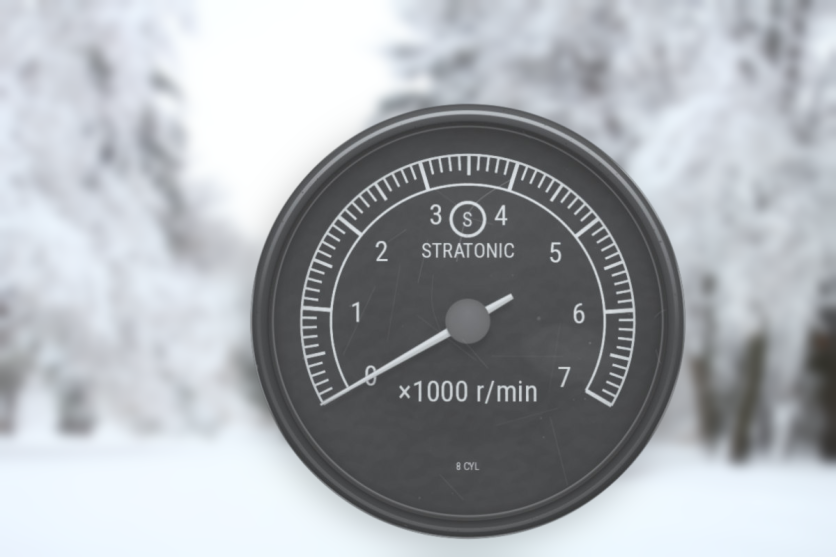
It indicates 0; rpm
